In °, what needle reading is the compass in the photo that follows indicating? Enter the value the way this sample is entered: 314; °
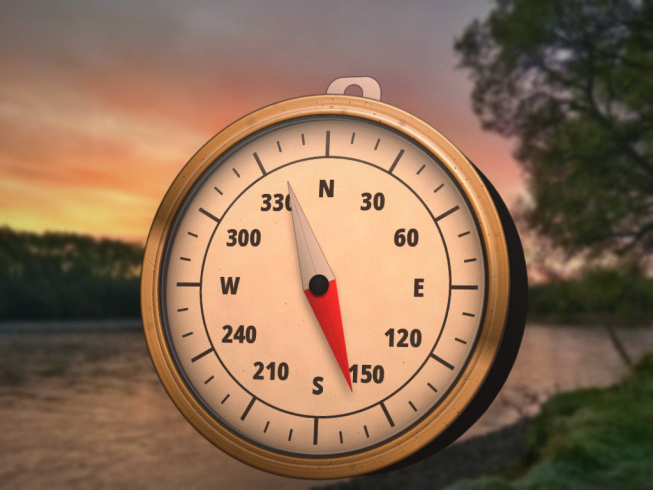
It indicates 160; °
